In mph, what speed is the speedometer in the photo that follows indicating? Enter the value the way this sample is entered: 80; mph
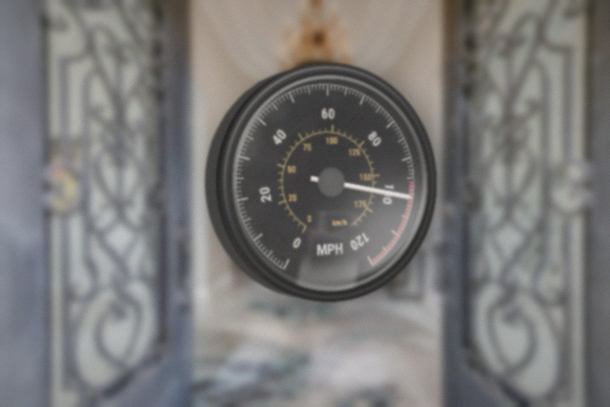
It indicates 100; mph
